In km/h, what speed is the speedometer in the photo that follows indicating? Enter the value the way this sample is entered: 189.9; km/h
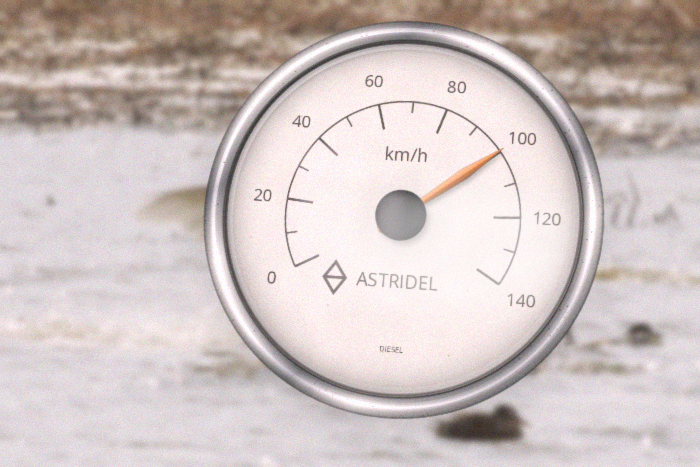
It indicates 100; km/h
